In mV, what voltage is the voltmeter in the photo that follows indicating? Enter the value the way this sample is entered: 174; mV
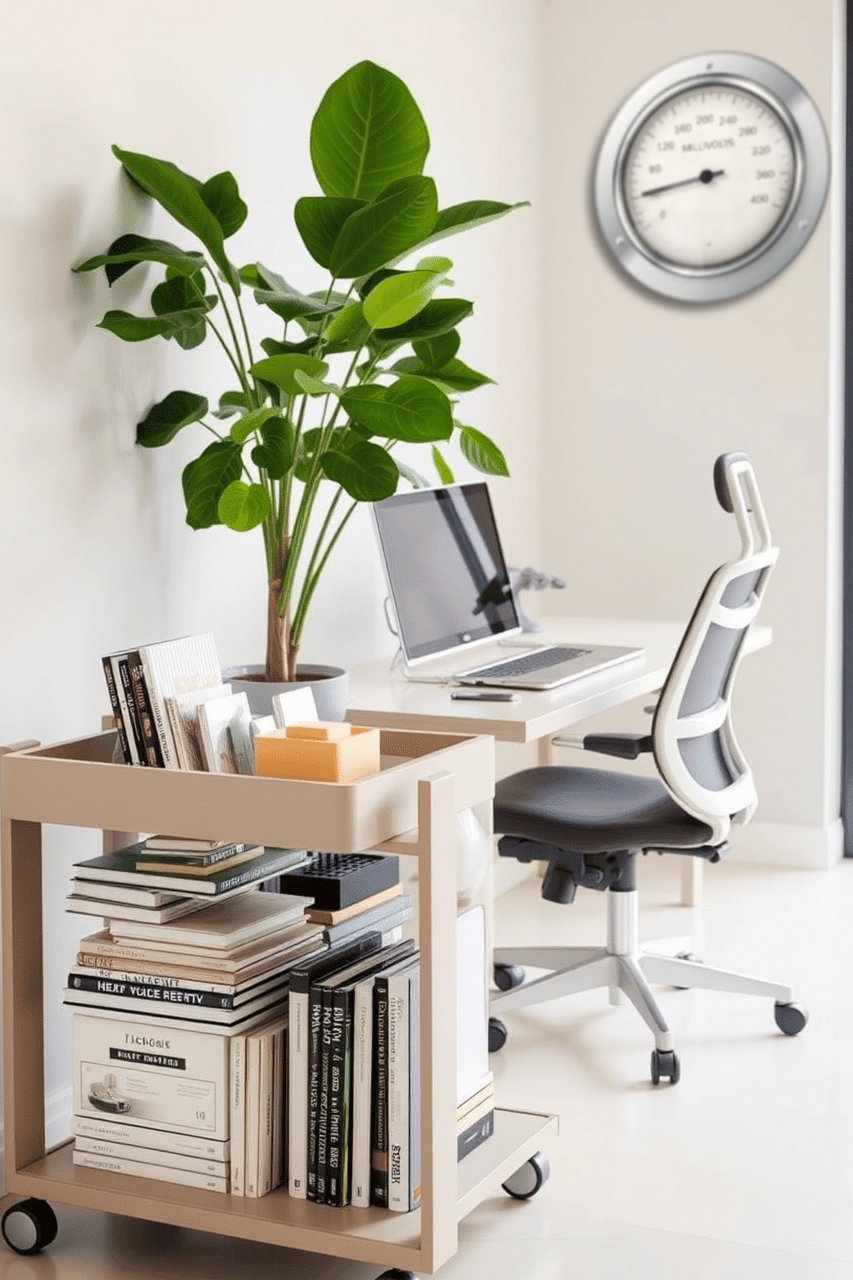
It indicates 40; mV
